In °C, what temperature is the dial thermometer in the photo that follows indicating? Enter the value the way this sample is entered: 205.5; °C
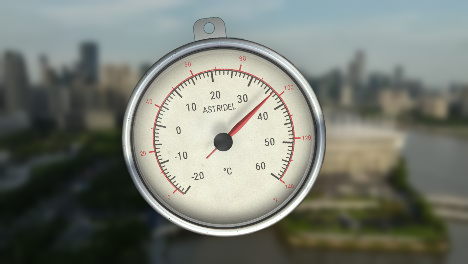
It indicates 36; °C
